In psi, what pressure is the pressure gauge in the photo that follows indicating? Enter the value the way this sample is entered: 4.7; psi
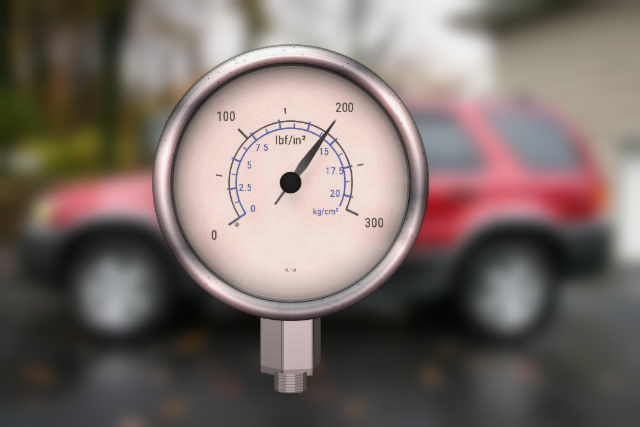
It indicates 200; psi
